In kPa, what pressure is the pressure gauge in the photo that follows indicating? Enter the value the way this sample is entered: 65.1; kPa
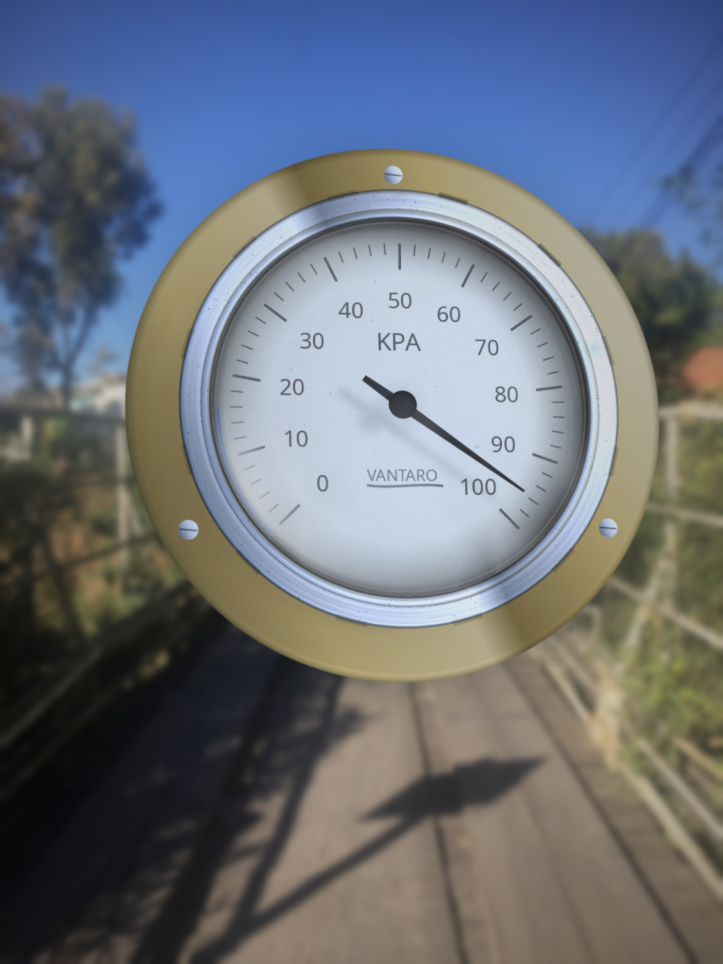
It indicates 96; kPa
